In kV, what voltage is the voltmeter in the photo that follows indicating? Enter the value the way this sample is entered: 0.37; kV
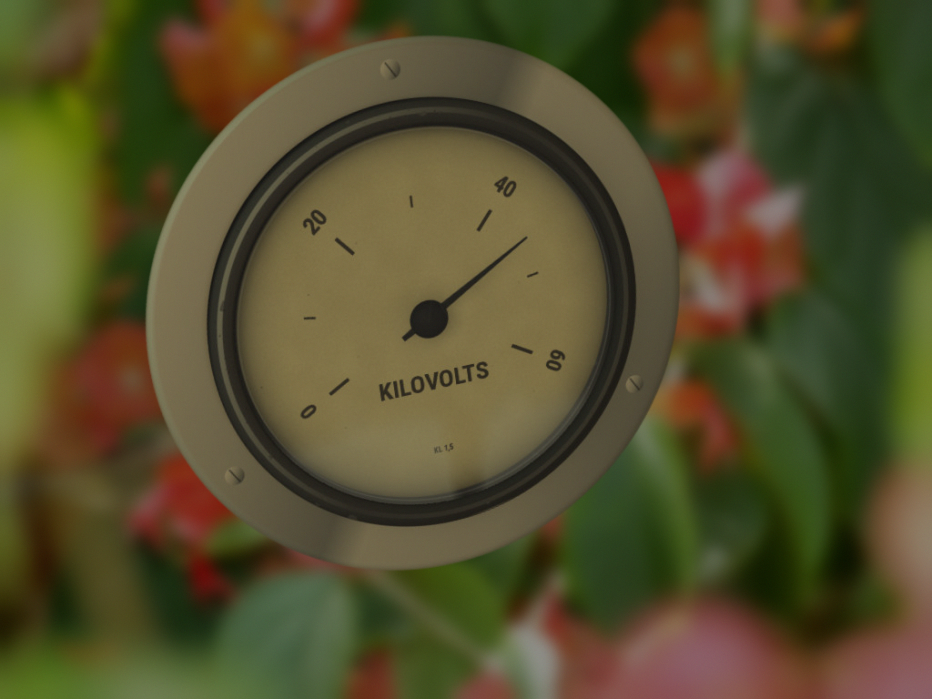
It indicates 45; kV
